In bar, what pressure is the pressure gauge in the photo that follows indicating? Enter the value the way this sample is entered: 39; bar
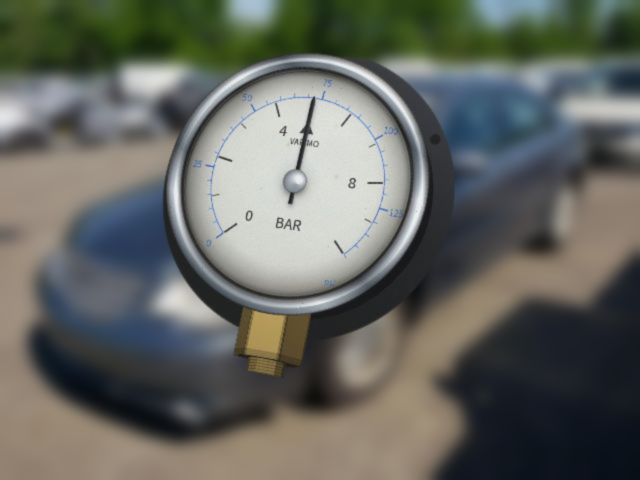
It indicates 5; bar
